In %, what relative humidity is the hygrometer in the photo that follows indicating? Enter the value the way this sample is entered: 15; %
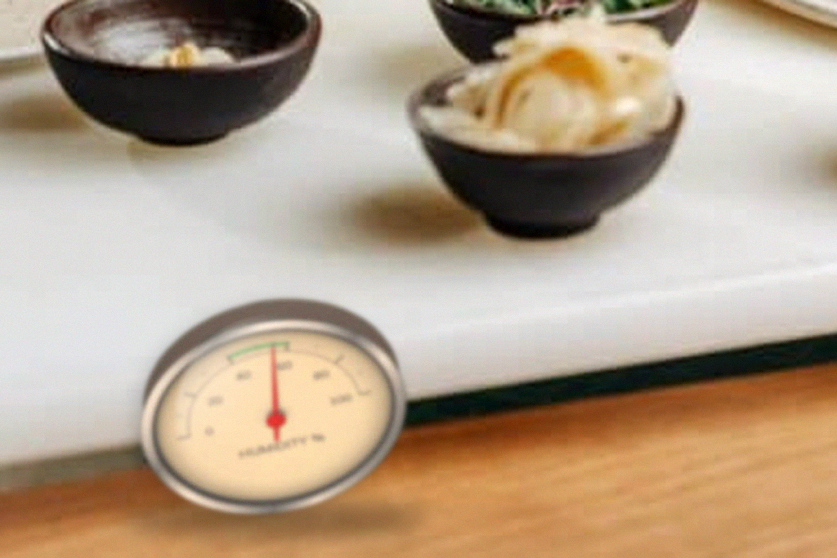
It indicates 55; %
